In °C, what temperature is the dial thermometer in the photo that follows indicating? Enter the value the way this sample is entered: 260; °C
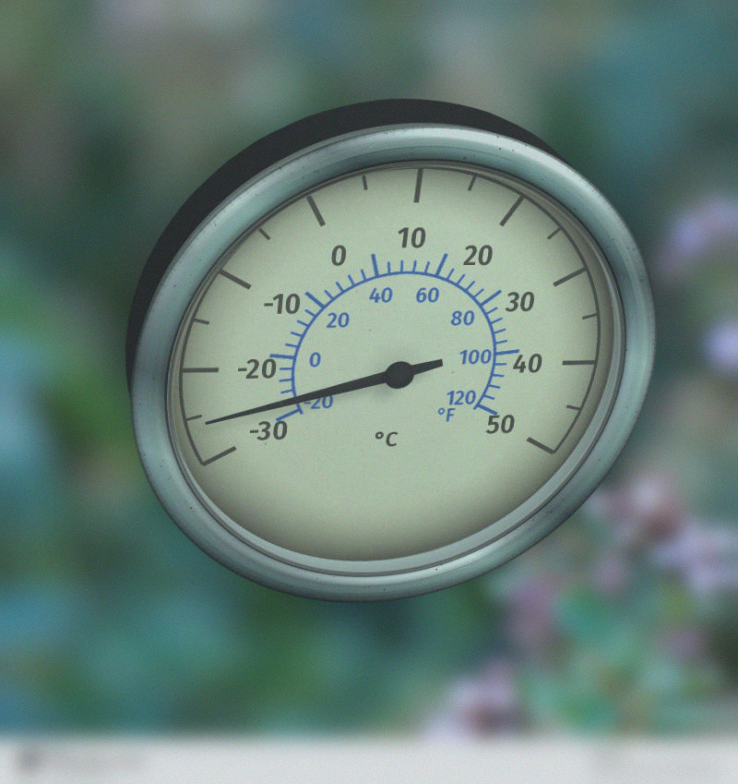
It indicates -25; °C
